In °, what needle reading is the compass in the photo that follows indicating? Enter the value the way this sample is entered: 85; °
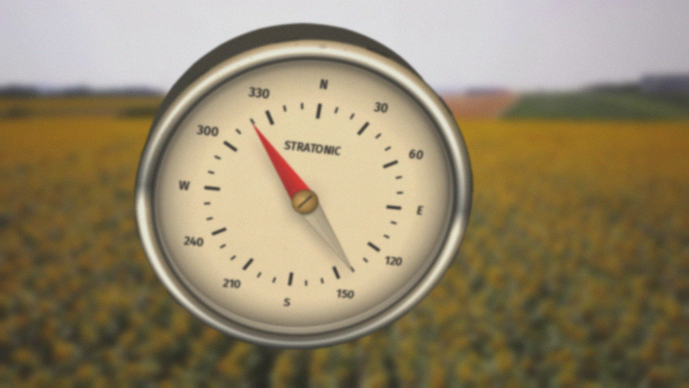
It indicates 320; °
